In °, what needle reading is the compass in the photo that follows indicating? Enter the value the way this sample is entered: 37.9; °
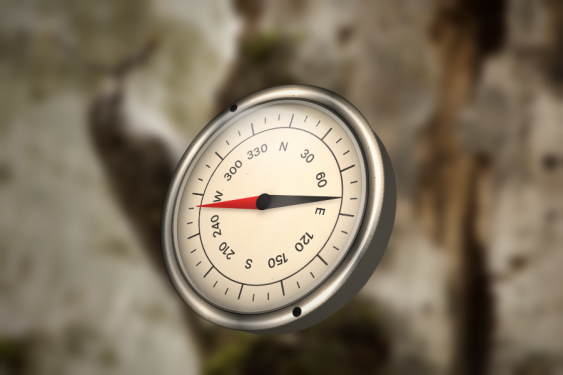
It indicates 260; °
